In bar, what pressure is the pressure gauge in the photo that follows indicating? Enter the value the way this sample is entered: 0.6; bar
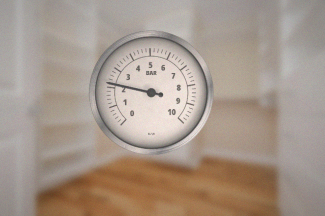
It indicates 2.2; bar
